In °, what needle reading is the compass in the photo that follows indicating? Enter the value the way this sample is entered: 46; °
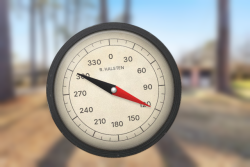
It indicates 120; °
